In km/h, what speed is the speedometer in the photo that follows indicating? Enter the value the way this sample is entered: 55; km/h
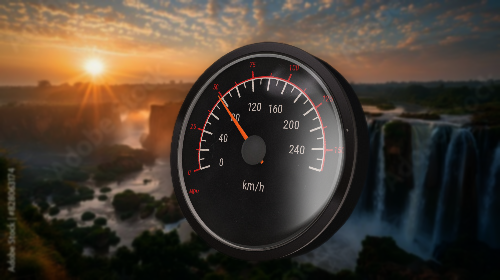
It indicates 80; km/h
